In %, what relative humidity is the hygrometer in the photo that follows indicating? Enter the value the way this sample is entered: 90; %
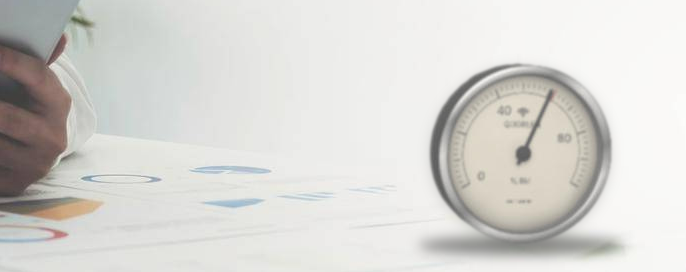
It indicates 60; %
